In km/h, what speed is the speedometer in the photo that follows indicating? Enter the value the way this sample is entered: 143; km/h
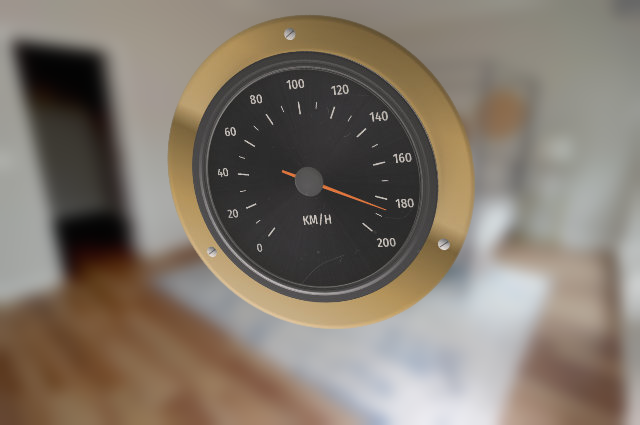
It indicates 185; km/h
